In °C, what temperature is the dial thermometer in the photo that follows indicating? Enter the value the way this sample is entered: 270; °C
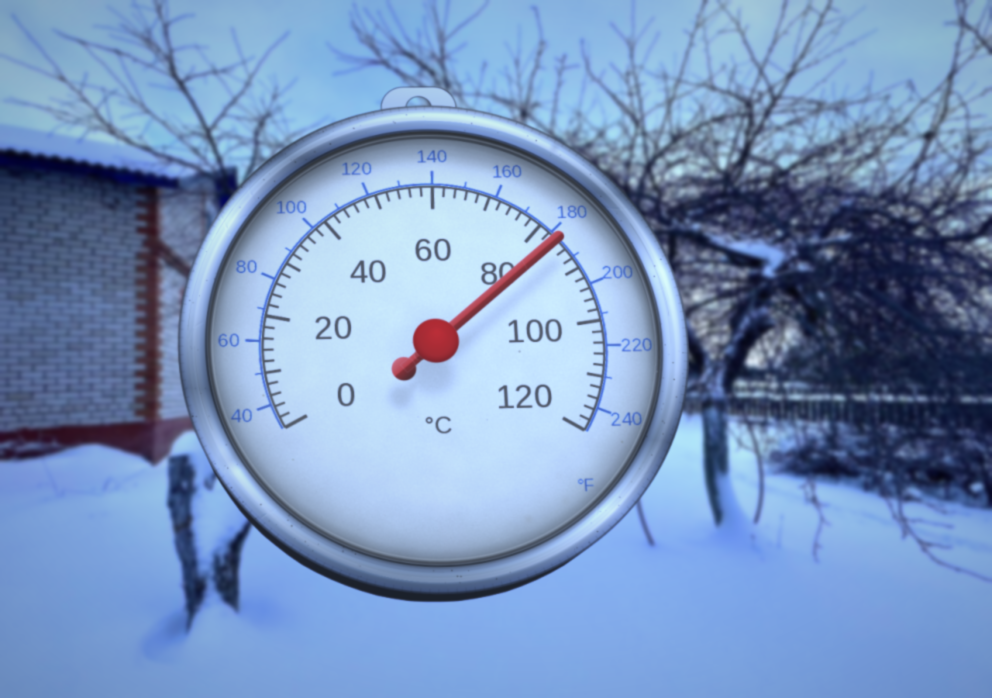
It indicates 84; °C
